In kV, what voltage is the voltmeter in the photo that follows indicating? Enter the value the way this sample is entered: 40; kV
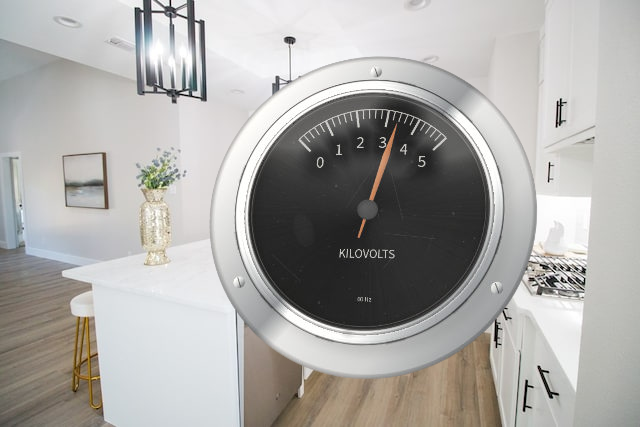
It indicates 3.4; kV
